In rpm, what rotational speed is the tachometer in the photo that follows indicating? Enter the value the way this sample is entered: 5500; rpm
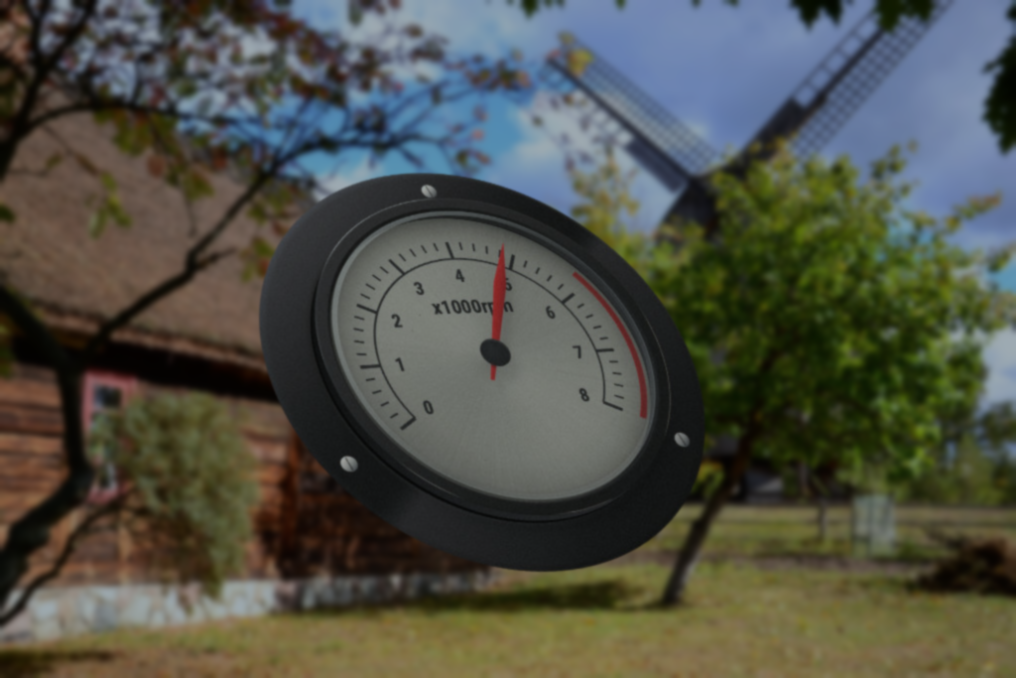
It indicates 4800; rpm
